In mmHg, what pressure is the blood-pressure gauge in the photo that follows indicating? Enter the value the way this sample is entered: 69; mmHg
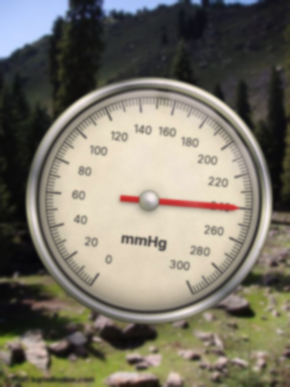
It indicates 240; mmHg
